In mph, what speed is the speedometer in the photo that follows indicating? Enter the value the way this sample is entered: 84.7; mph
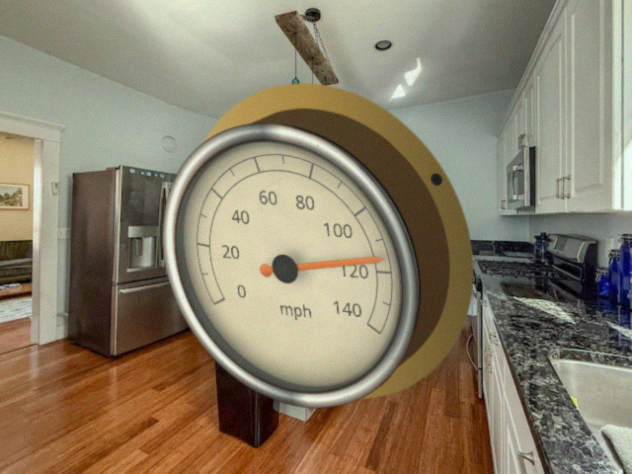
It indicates 115; mph
